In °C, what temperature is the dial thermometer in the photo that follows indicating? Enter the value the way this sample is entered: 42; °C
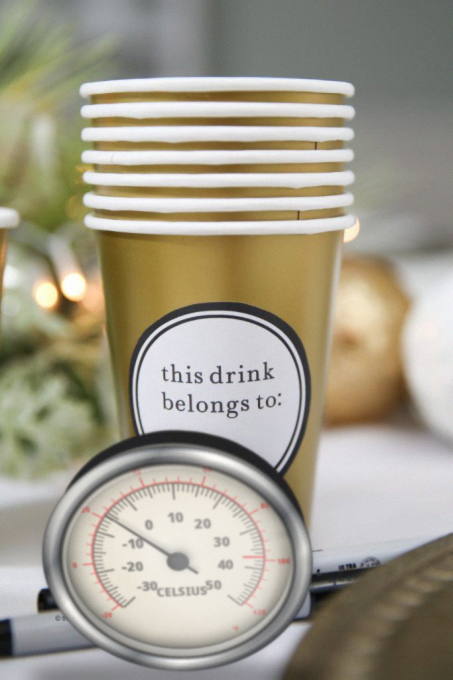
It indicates -5; °C
